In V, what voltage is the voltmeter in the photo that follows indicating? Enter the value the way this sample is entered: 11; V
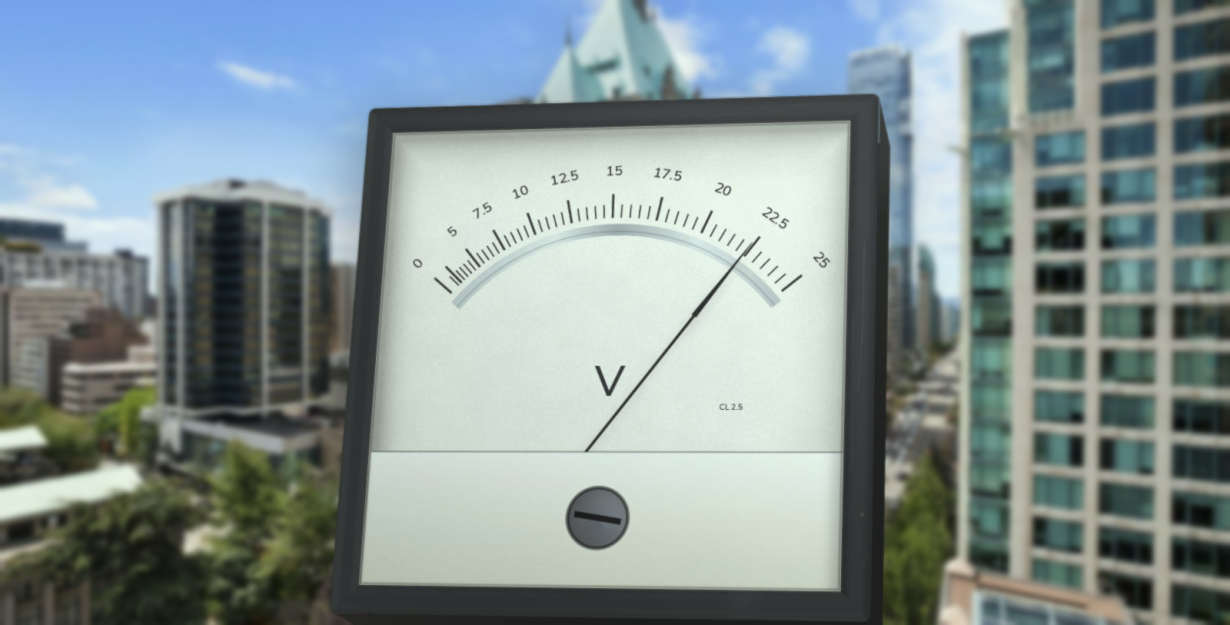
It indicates 22.5; V
